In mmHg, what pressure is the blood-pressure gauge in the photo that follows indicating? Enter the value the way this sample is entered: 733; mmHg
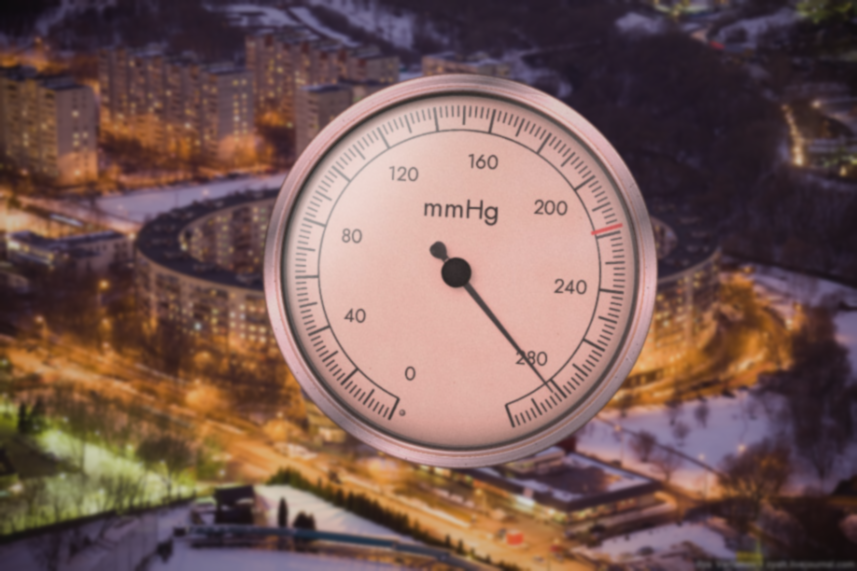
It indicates 282; mmHg
